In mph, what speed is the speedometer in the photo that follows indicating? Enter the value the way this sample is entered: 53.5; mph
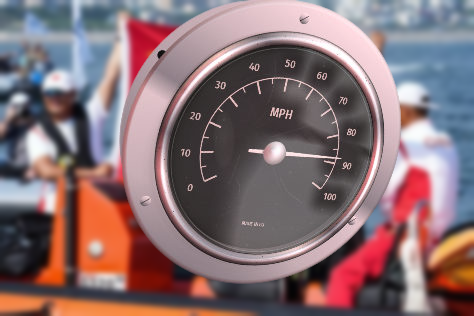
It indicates 87.5; mph
